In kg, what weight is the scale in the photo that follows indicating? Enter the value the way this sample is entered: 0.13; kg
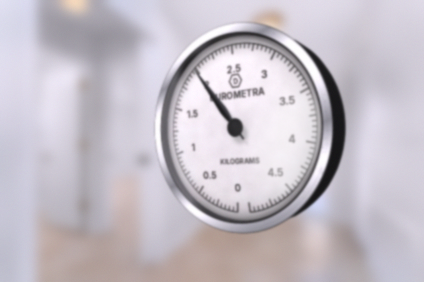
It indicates 2; kg
